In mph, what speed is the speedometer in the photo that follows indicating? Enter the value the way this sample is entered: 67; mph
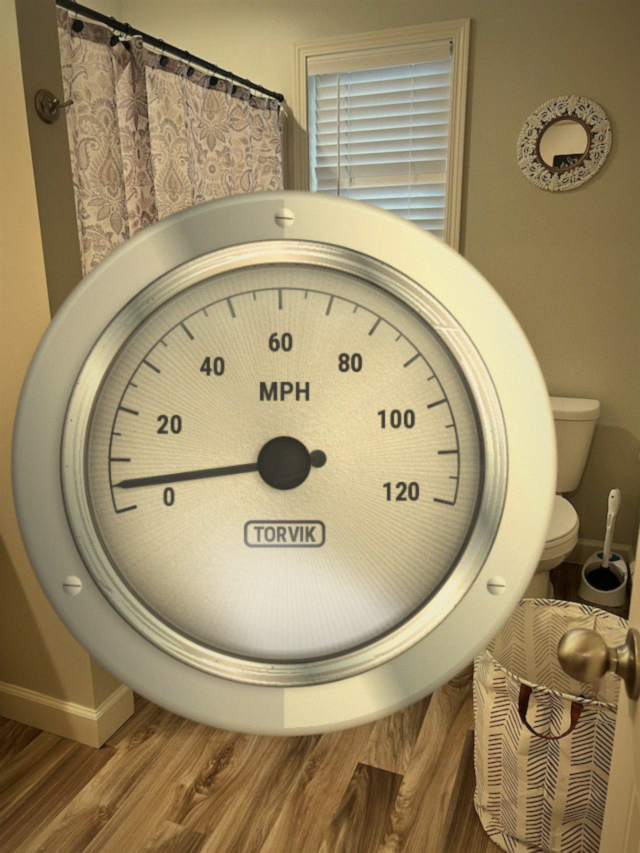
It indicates 5; mph
